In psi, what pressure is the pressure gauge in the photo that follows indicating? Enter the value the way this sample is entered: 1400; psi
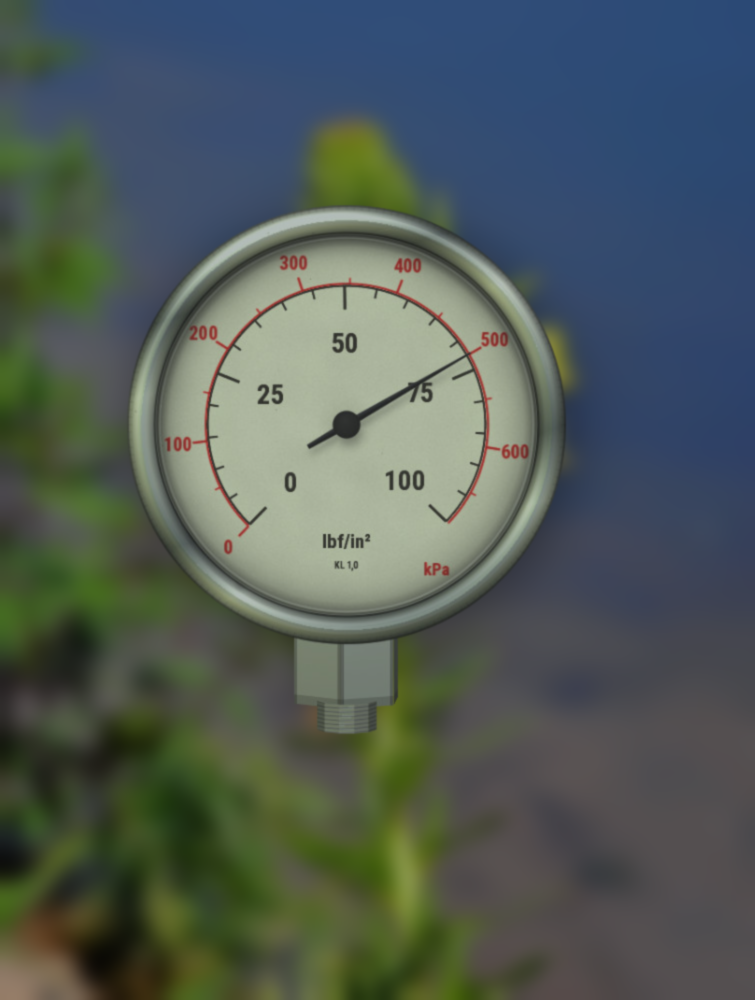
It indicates 72.5; psi
